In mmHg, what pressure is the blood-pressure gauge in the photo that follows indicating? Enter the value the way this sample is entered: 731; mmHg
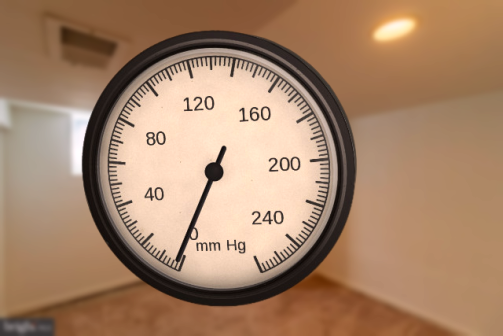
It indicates 2; mmHg
